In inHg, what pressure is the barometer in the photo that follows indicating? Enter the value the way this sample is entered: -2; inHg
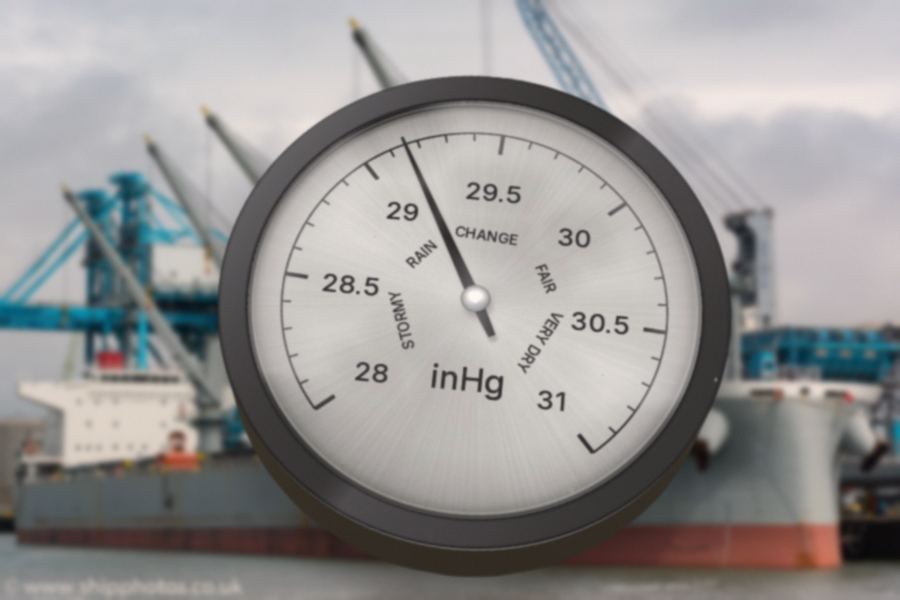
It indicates 29.15; inHg
